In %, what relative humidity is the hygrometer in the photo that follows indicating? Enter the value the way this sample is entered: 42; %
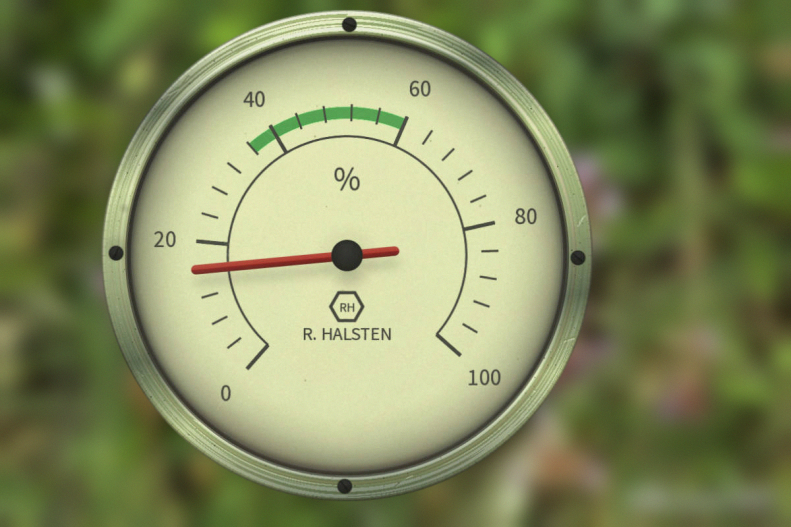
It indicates 16; %
